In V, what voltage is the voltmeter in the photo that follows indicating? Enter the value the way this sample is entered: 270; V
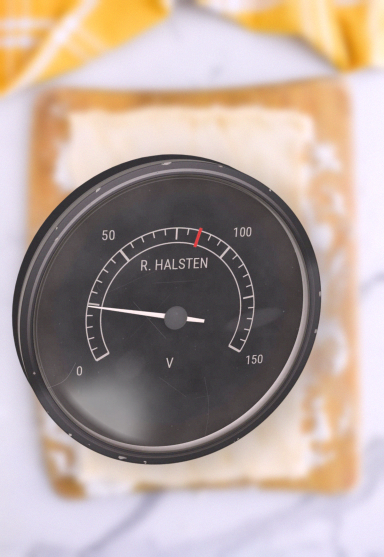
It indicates 25; V
